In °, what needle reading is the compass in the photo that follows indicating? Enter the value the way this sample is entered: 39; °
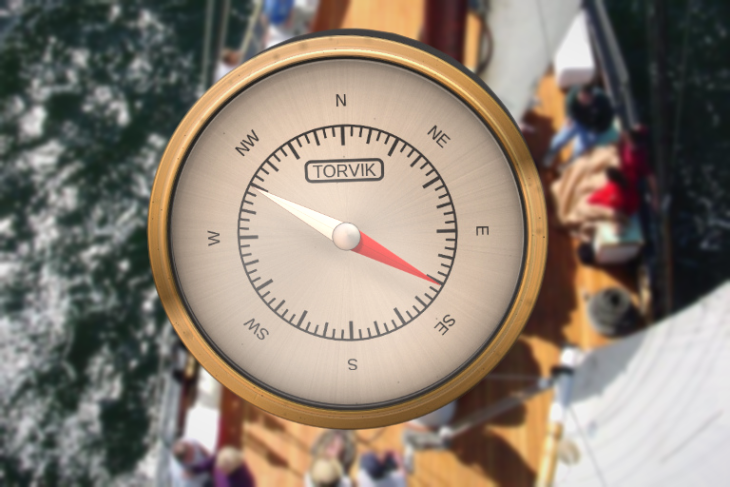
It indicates 120; °
